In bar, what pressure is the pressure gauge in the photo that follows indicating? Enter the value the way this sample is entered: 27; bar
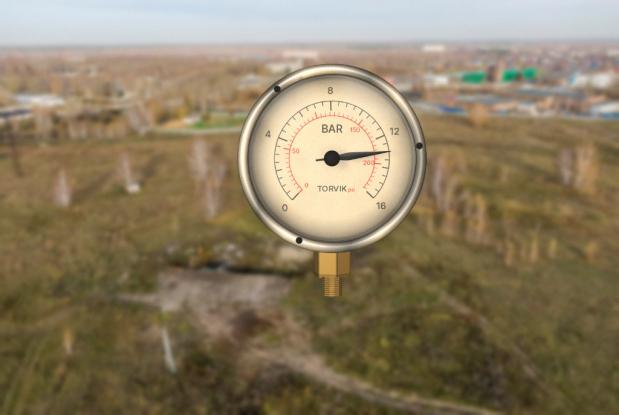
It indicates 13; bar
